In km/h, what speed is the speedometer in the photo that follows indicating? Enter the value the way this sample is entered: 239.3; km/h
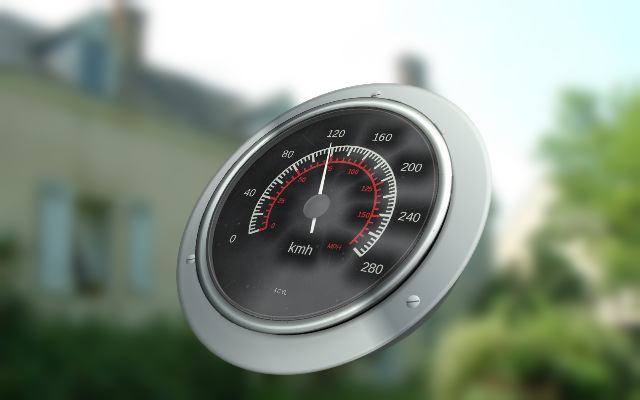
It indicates 120; km/h
